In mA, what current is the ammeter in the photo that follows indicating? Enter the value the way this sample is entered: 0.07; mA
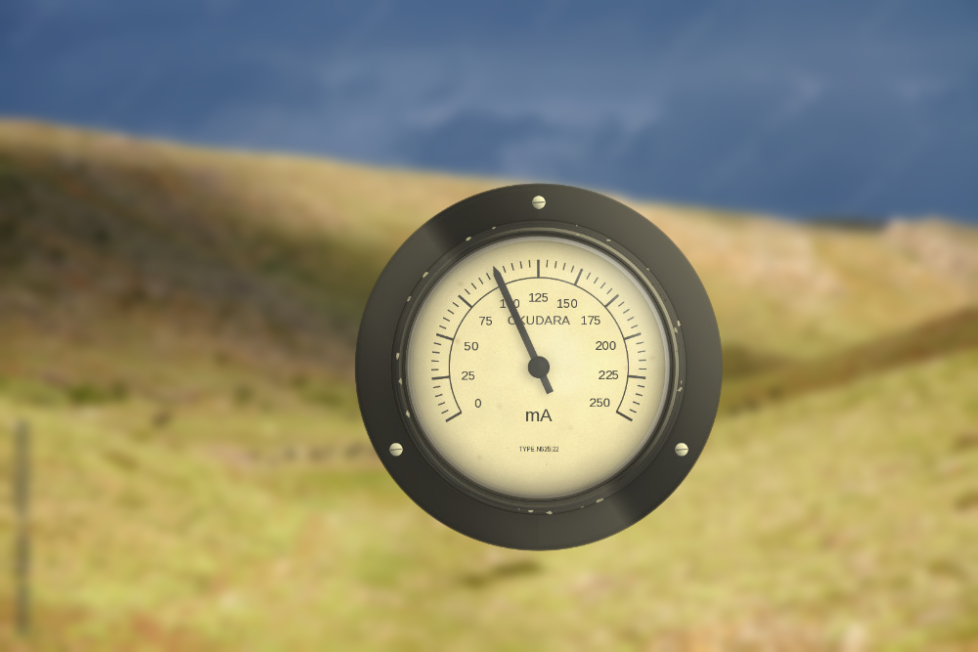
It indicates 100; mA
